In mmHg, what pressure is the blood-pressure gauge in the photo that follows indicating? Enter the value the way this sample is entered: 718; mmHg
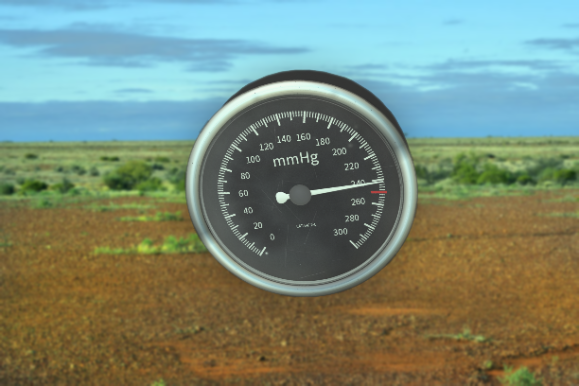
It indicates 240; mmHg
